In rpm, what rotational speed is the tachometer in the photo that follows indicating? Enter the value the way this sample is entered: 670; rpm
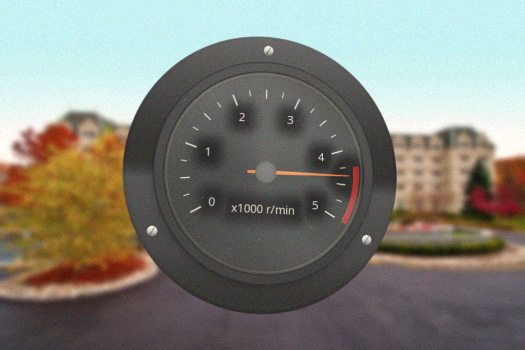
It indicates 4375; rpm
